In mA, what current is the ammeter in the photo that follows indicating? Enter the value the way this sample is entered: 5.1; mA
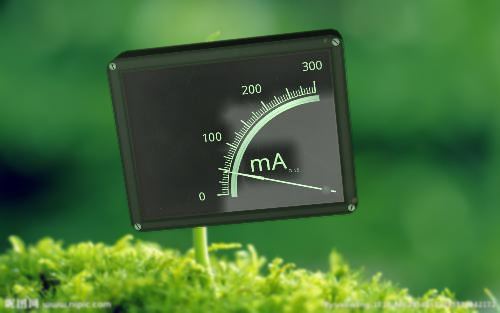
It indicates 50; mA
